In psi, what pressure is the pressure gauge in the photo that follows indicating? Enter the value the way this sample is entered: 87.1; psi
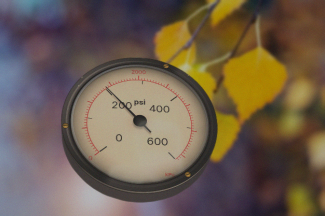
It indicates 200; psi
